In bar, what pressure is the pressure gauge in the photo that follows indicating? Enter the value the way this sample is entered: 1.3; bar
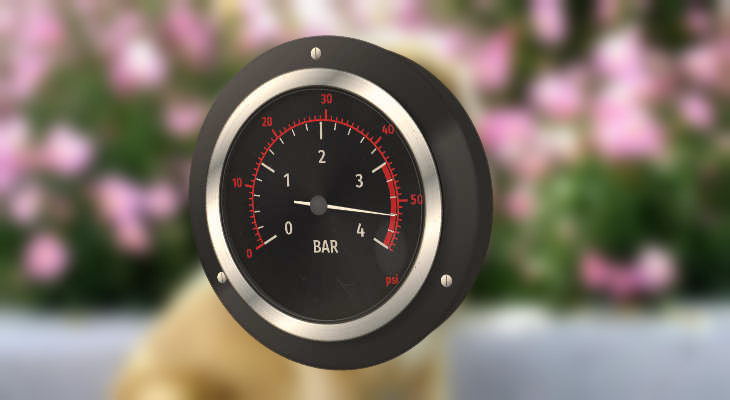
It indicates 3.6; bar
